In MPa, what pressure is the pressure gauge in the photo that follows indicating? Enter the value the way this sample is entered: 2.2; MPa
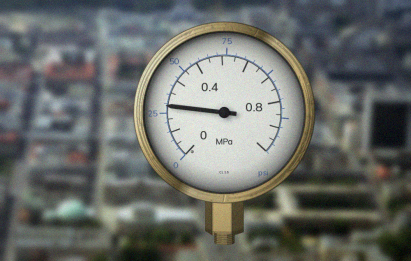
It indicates 0.2; MPa
